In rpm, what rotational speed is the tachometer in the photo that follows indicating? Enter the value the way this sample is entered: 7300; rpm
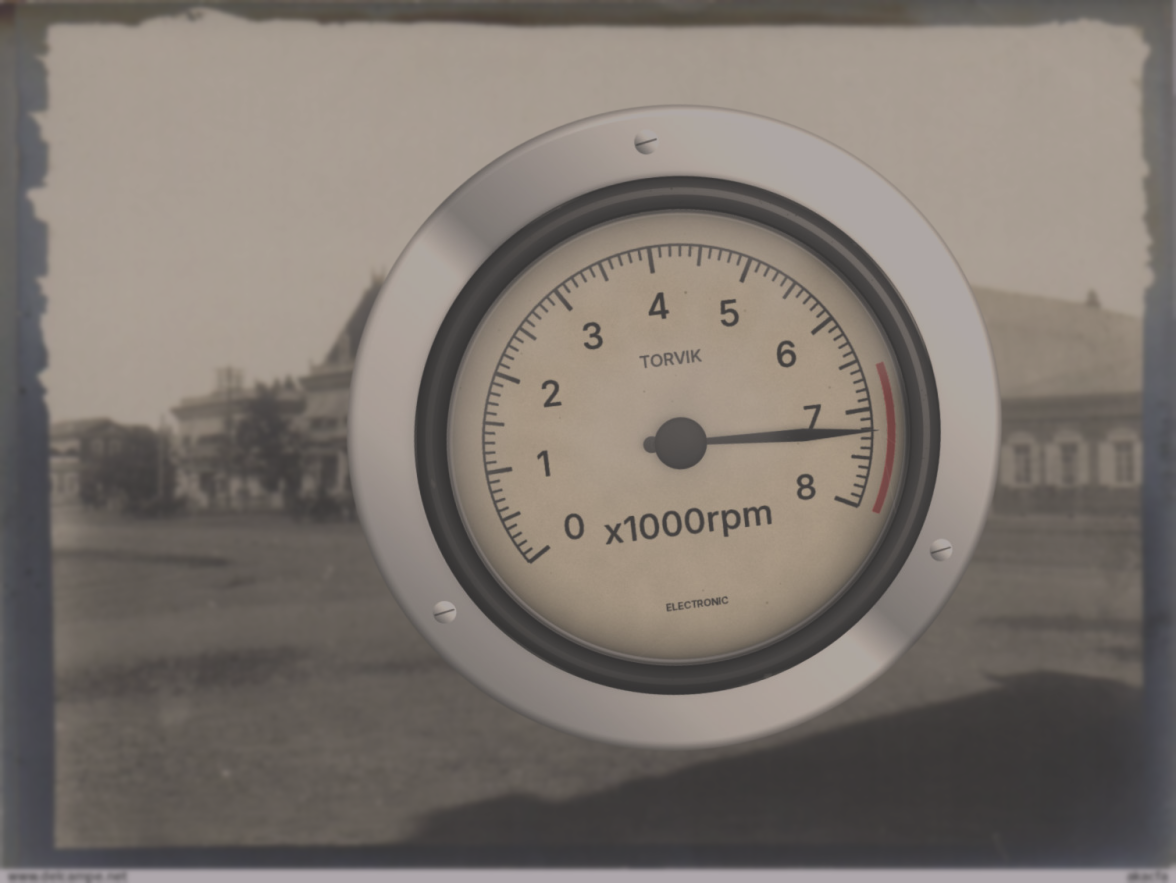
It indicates 7200; rpm
